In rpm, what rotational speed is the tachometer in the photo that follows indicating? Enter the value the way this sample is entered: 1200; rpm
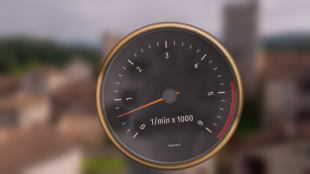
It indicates 600; rpm
